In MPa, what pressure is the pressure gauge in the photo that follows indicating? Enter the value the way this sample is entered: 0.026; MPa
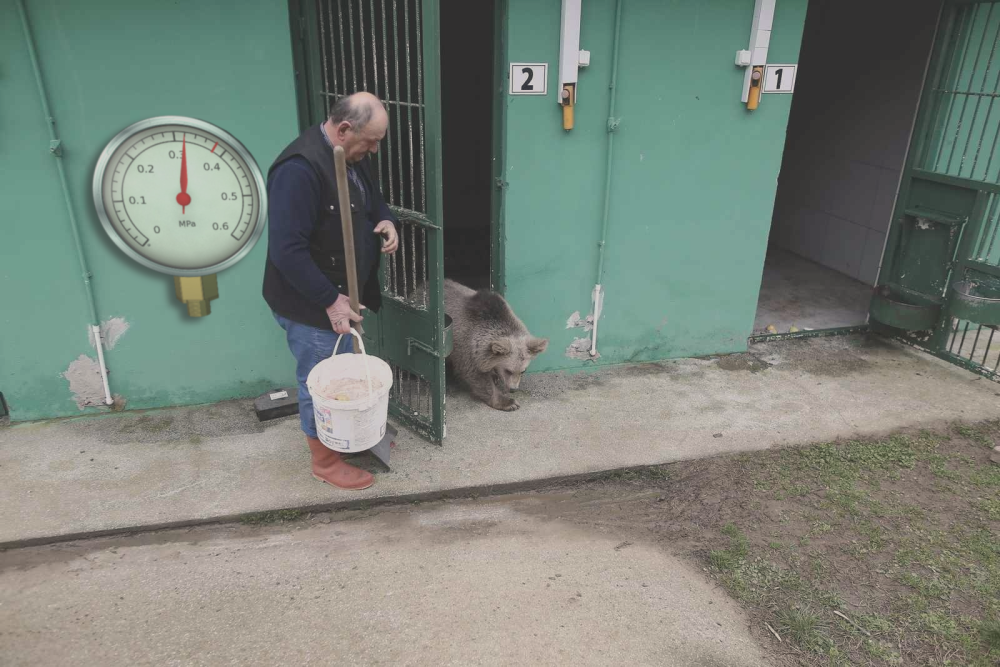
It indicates 0.32; MPa
